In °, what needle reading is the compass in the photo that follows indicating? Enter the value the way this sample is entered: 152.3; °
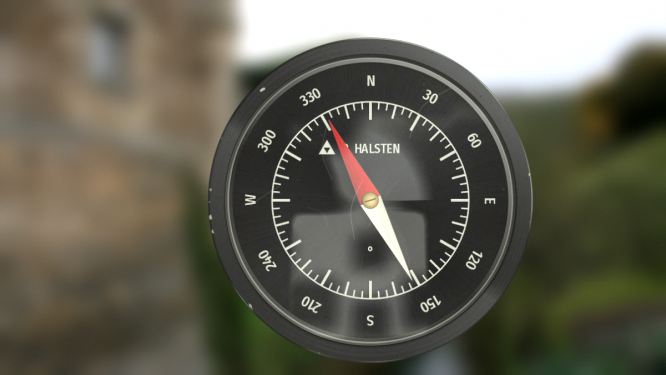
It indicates 332.5; °
